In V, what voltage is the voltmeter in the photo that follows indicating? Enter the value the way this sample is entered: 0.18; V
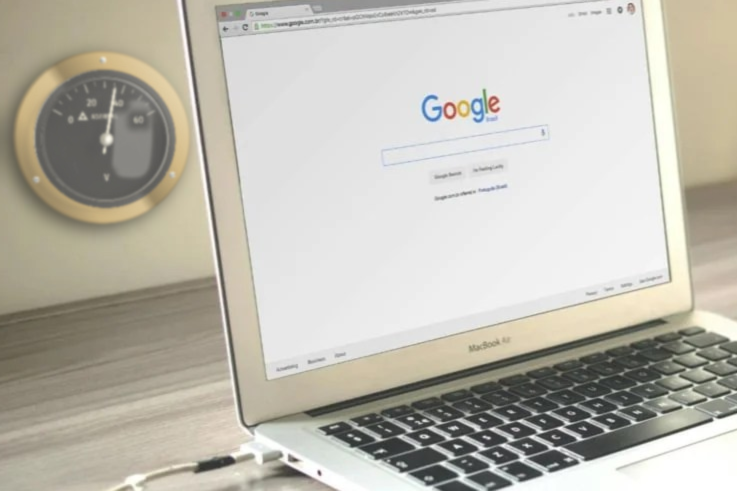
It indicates 35; V
